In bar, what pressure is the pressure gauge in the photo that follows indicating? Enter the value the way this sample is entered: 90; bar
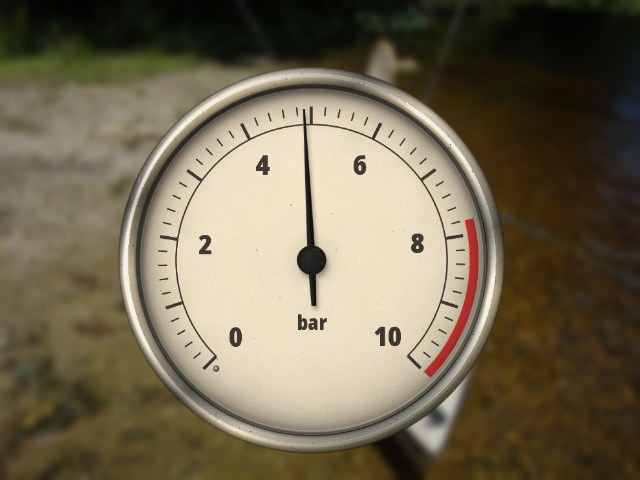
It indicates 4.9; bar
